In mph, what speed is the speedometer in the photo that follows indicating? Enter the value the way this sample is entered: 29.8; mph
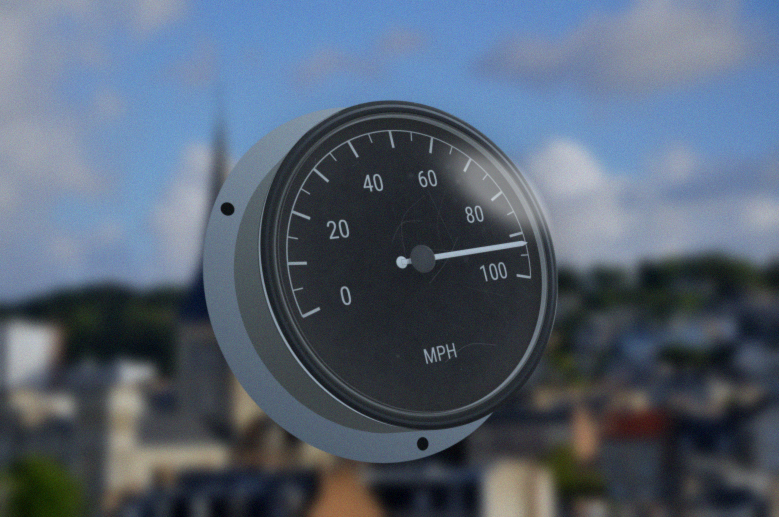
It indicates 92.5; mph
